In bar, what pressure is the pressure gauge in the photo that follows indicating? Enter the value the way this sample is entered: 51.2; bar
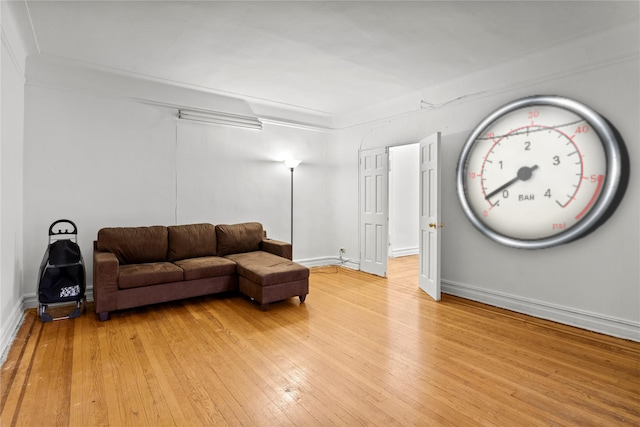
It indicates 0.2; bar
